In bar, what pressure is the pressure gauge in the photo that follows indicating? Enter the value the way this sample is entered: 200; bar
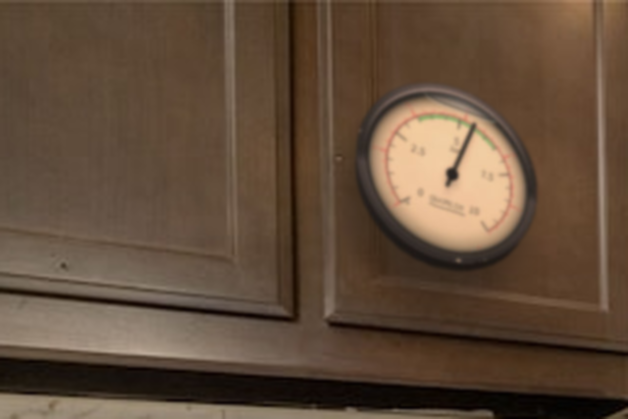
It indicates 5.5; bar
